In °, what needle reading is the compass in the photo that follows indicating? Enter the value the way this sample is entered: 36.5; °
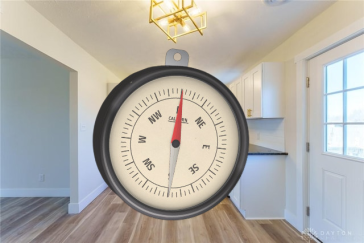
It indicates 0; °
